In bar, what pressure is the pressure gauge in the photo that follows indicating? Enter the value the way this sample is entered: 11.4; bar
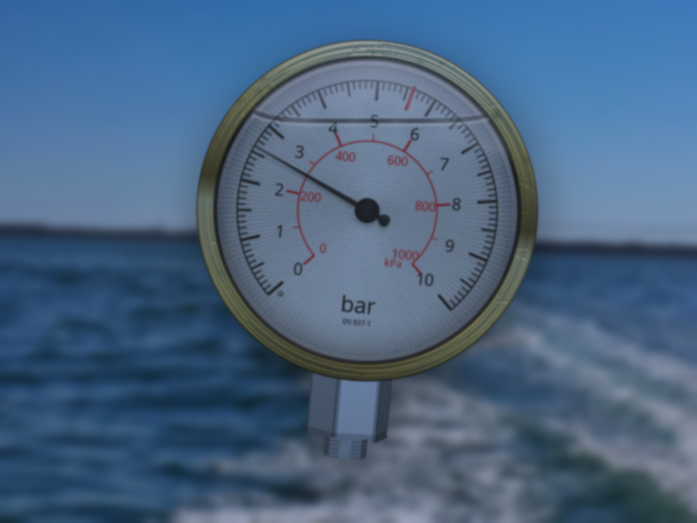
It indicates 2.6; bar
